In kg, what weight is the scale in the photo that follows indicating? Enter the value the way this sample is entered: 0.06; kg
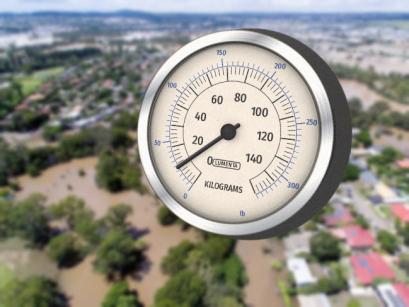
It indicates 10; kg
